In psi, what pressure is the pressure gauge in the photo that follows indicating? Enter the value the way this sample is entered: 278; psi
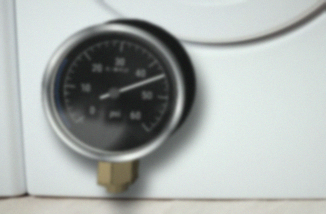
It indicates 44; psi
